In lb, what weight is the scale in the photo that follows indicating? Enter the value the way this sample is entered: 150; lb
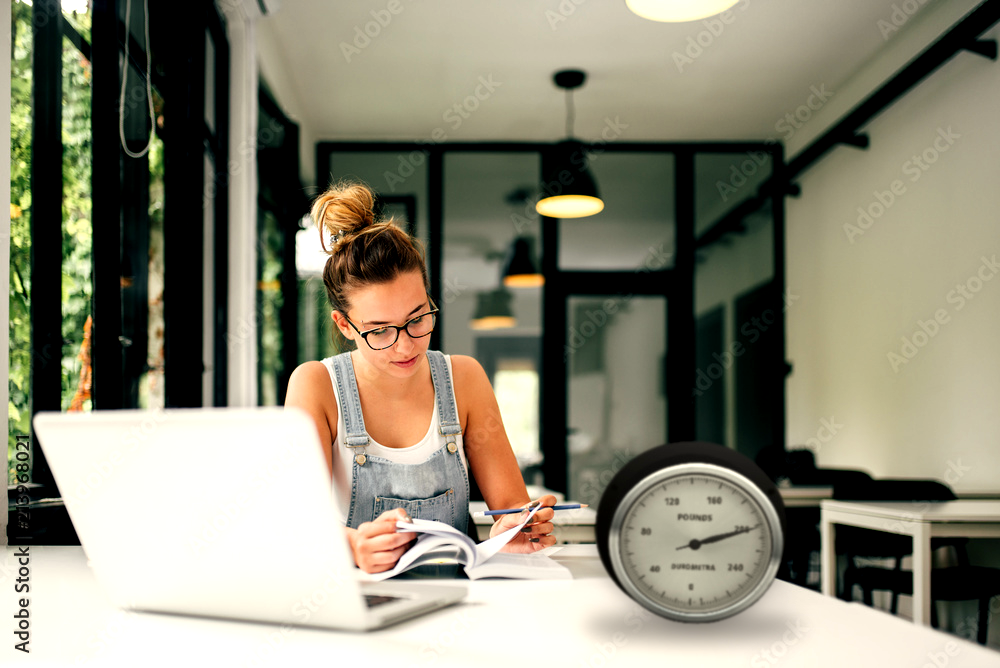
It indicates 200; lb
